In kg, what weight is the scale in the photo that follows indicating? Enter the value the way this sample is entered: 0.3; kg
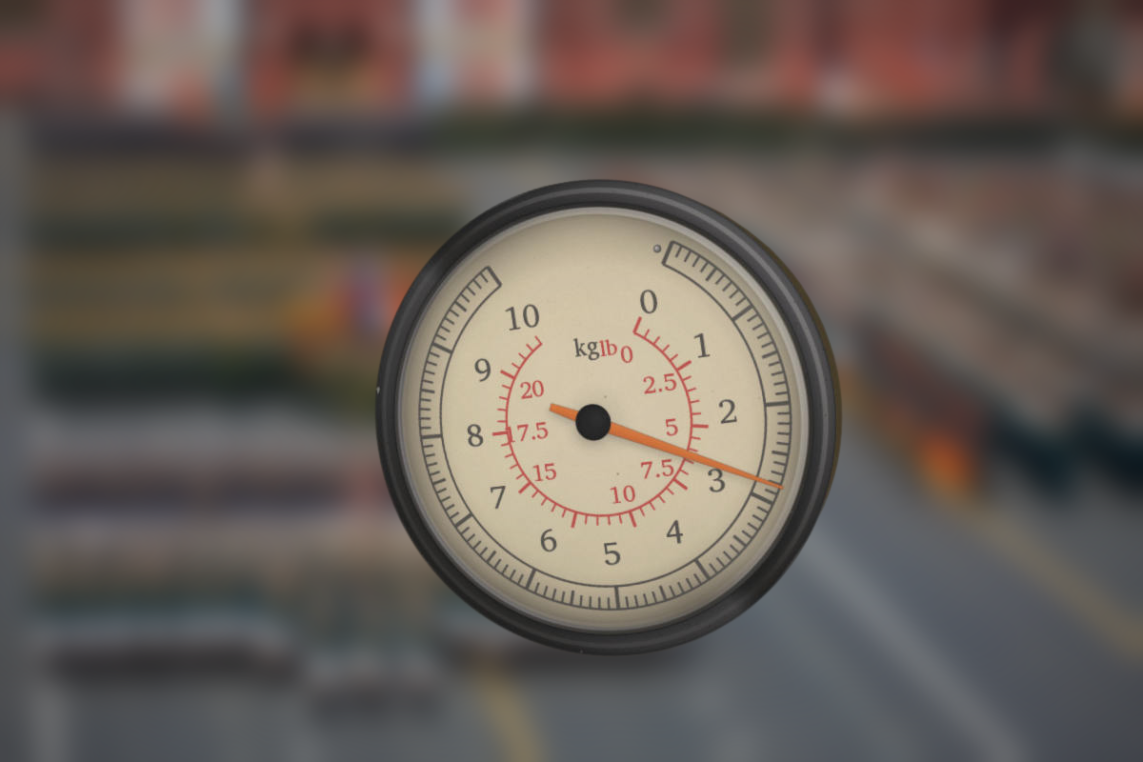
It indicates 2.8; kg
